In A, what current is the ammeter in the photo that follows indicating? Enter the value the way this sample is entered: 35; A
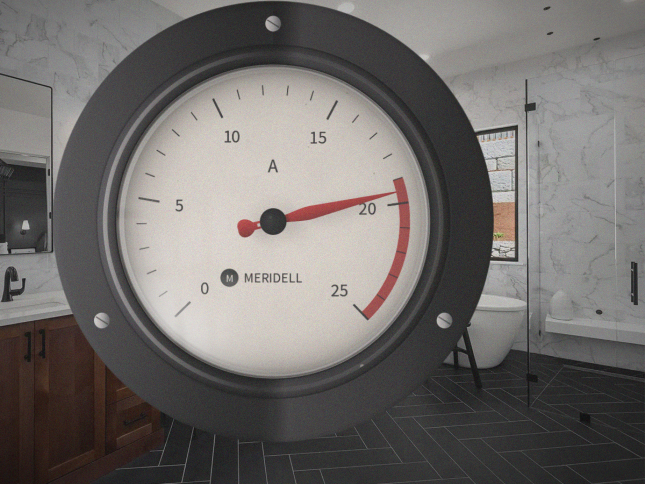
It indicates 19.5; A
